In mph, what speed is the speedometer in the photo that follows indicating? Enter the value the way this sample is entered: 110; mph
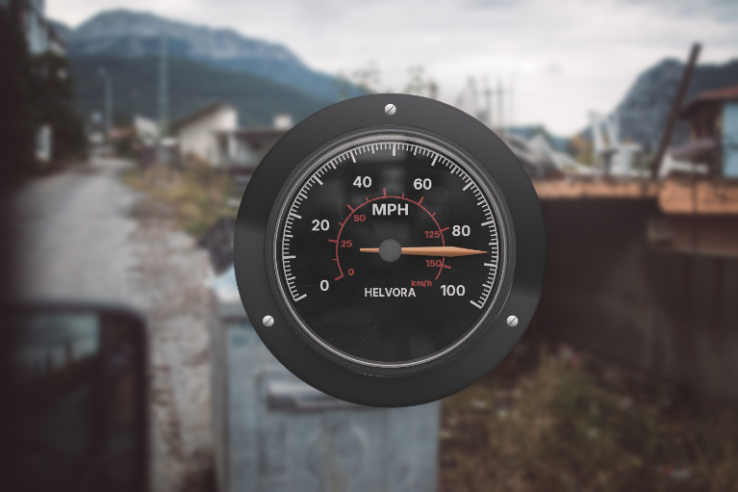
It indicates 87; mph
